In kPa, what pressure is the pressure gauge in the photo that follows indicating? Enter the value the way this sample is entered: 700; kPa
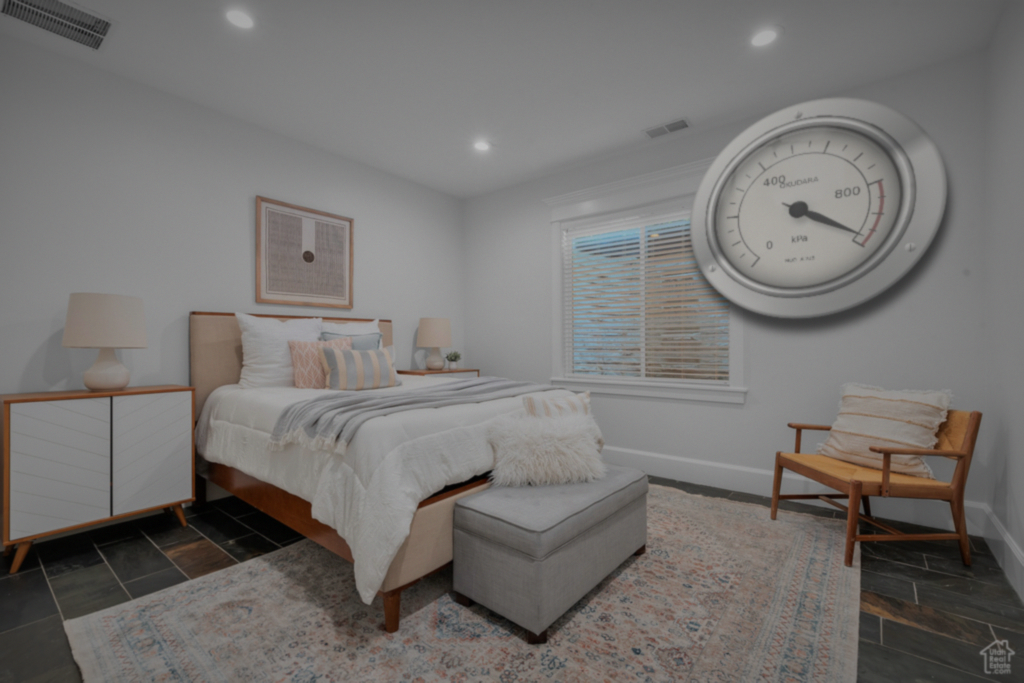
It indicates 975; kPa
